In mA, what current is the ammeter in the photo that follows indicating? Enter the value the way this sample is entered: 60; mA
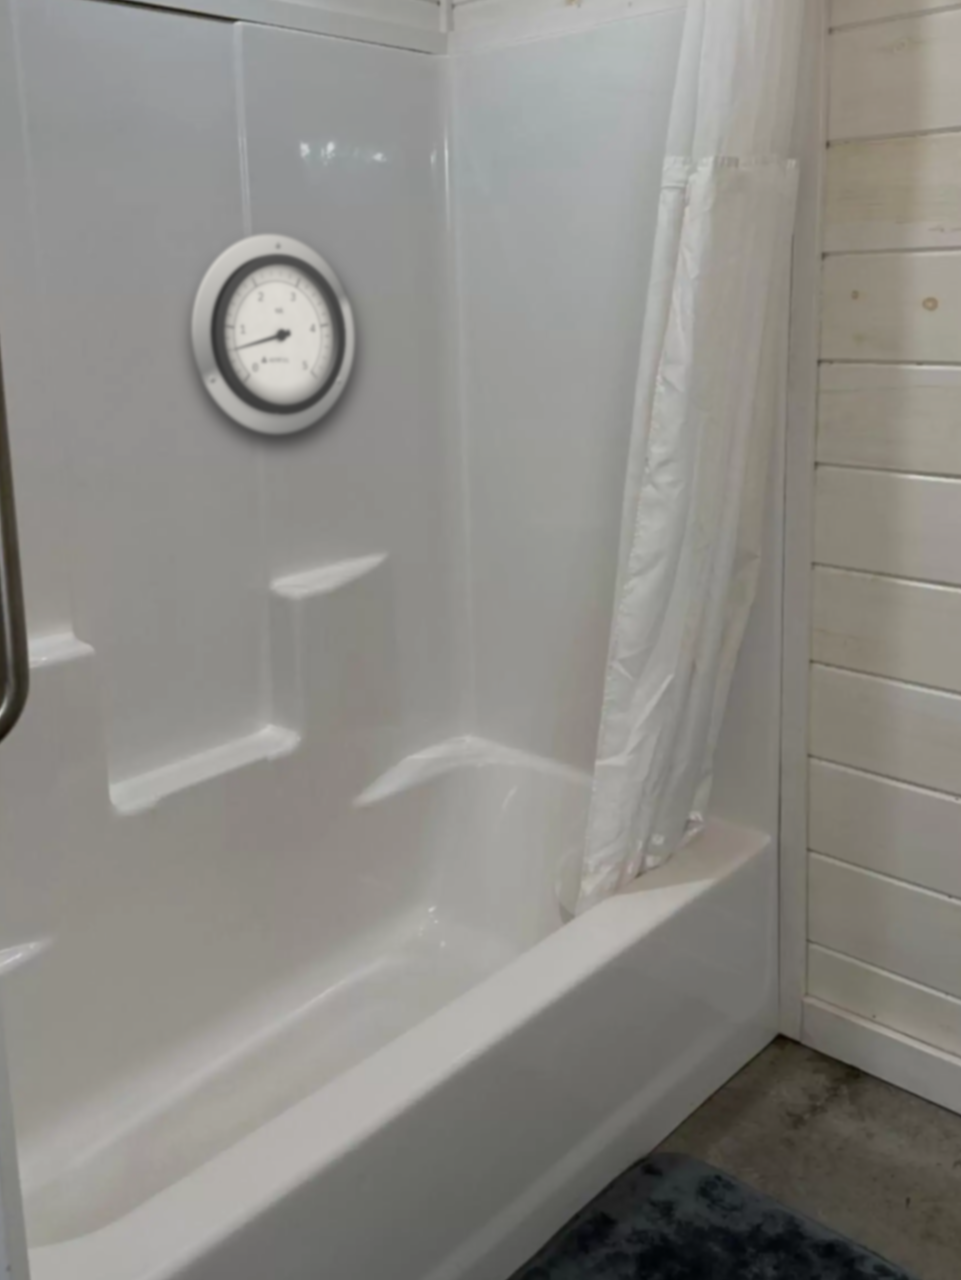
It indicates 0.6; mA
